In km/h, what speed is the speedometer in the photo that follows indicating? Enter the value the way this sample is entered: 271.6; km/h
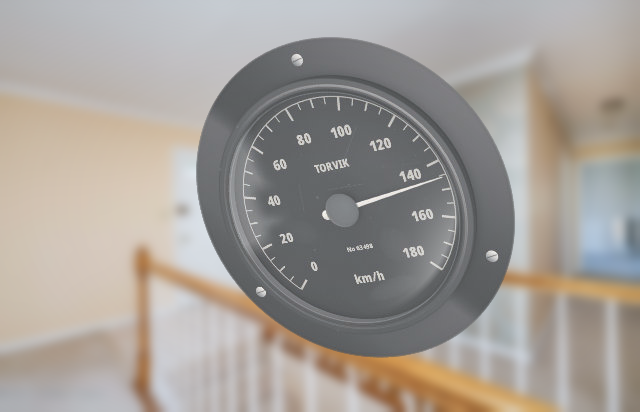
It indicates 145; km/h
